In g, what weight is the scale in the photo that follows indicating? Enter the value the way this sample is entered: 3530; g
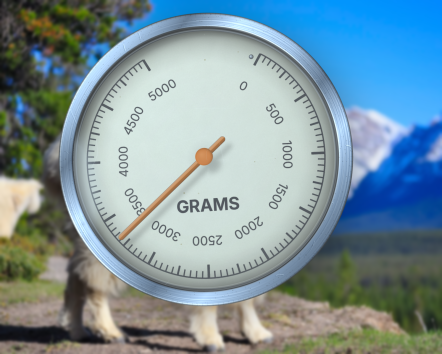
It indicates 3300; g
